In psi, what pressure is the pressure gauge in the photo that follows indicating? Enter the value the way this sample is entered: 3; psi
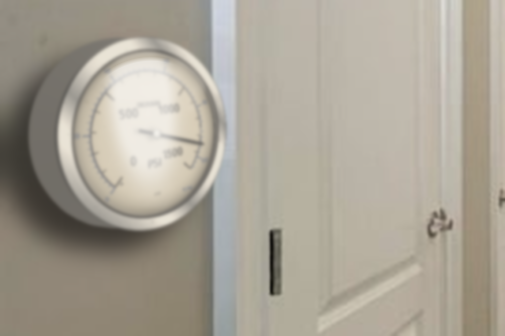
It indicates 1350; psi
